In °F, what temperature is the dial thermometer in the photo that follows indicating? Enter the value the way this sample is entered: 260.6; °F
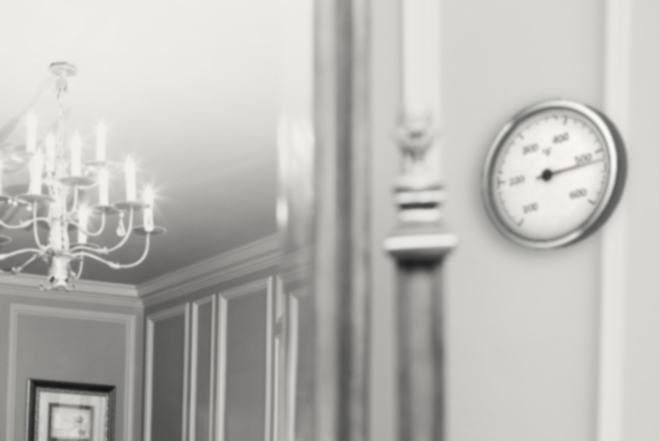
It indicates 520; °F
